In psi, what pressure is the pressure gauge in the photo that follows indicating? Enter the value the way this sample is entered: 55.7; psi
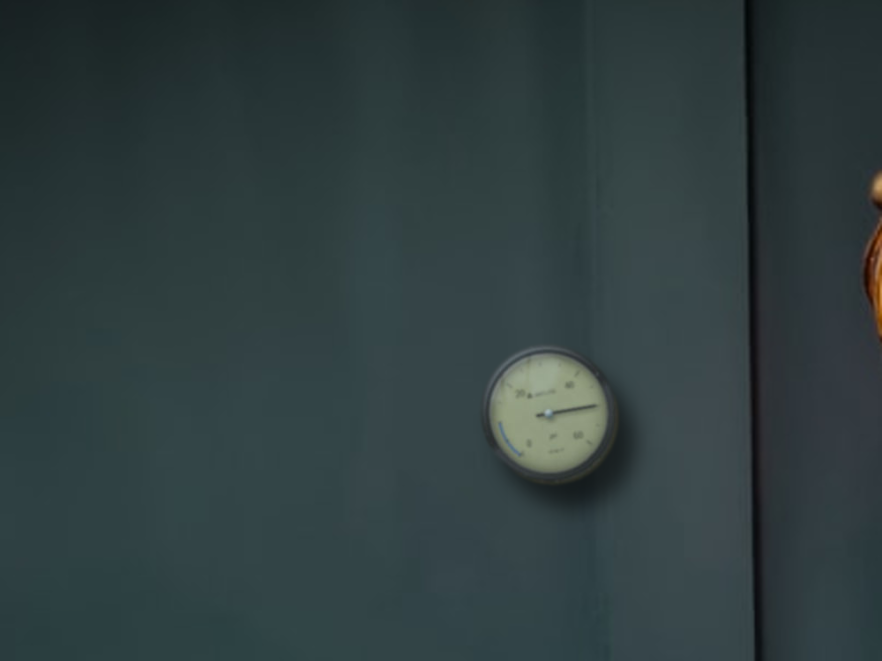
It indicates 50; psi
